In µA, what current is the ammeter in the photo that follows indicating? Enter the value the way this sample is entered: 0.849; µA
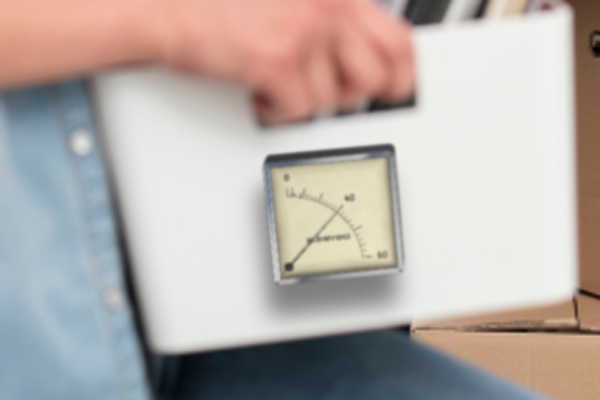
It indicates 40; µA
